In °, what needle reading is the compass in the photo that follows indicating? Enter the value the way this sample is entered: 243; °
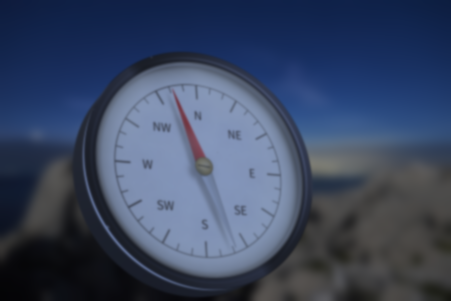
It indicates 340; °
